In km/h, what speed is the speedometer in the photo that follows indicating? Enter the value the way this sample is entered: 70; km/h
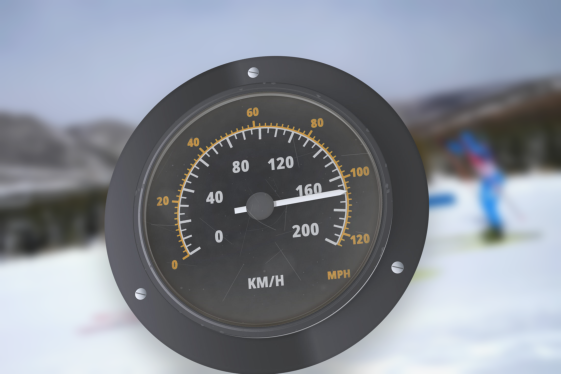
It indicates 170; km/h
